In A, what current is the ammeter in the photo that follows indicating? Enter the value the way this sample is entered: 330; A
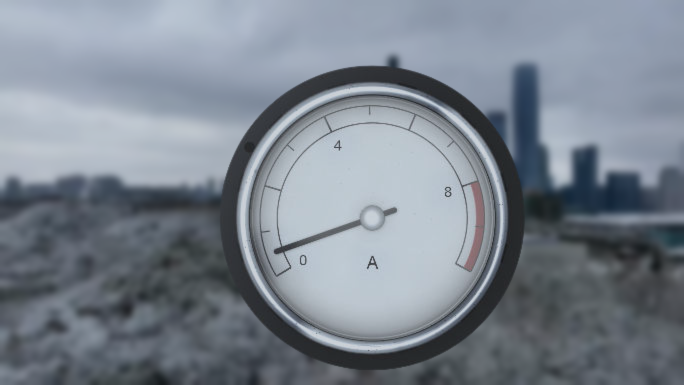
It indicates 0.5; A
